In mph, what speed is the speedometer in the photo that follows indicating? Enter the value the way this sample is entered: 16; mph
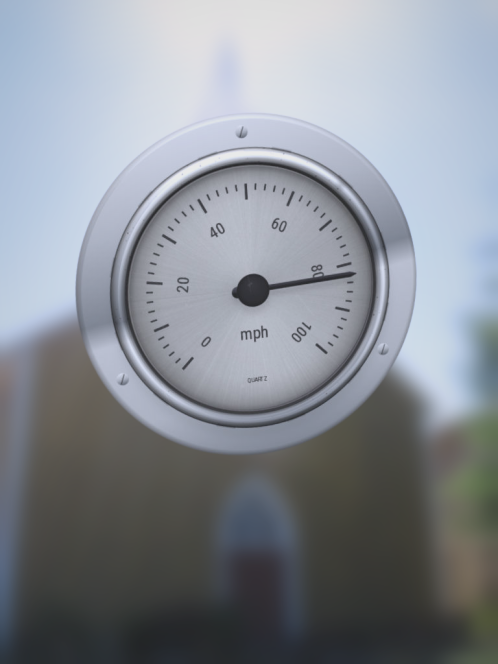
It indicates 82; mph
